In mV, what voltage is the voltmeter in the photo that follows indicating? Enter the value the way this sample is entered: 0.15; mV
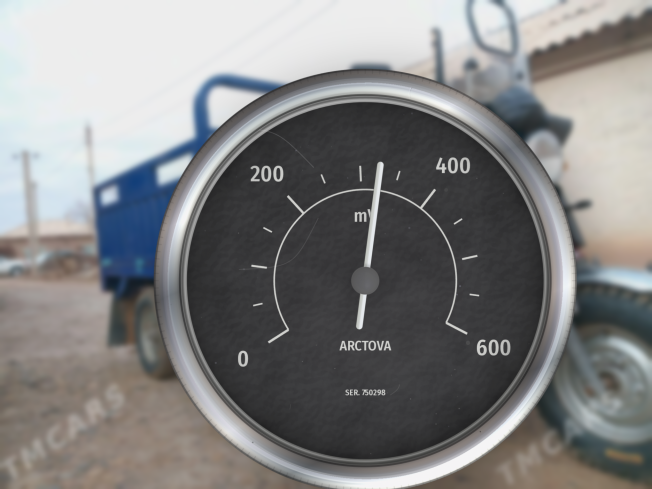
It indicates 325; mV
